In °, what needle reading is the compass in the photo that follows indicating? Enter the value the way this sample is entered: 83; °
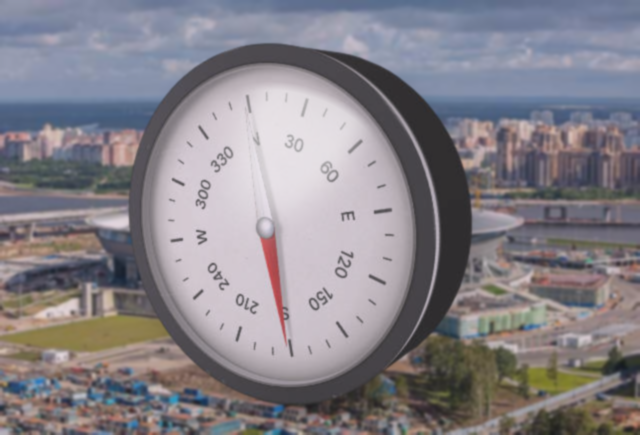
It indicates 180; °
